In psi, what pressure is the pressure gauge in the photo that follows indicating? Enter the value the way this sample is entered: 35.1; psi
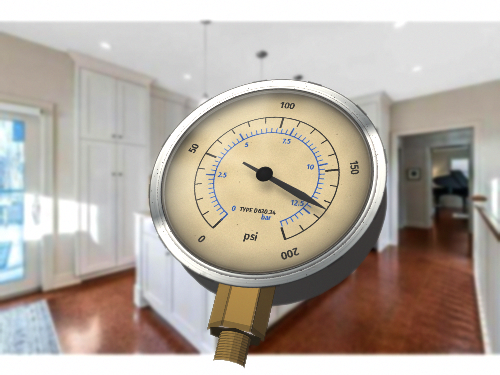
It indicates 175; psi
